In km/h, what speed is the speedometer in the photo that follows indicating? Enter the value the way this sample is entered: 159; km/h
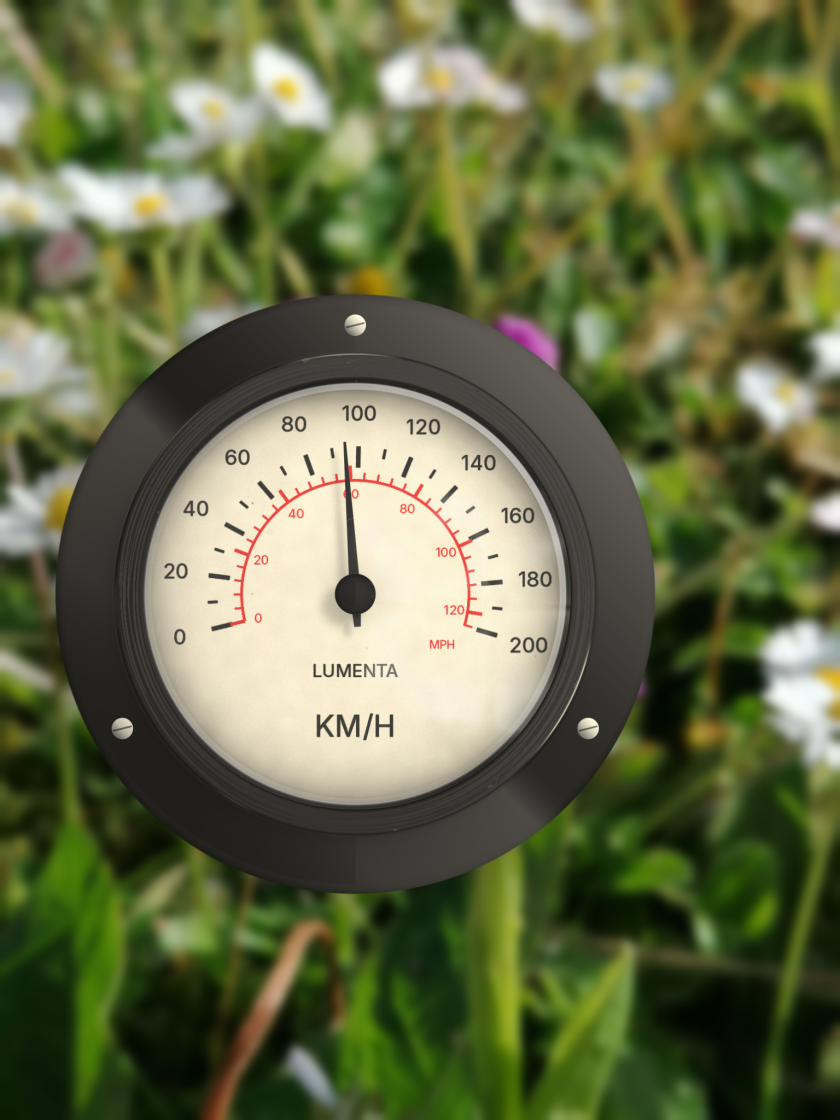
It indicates 95; km/h
